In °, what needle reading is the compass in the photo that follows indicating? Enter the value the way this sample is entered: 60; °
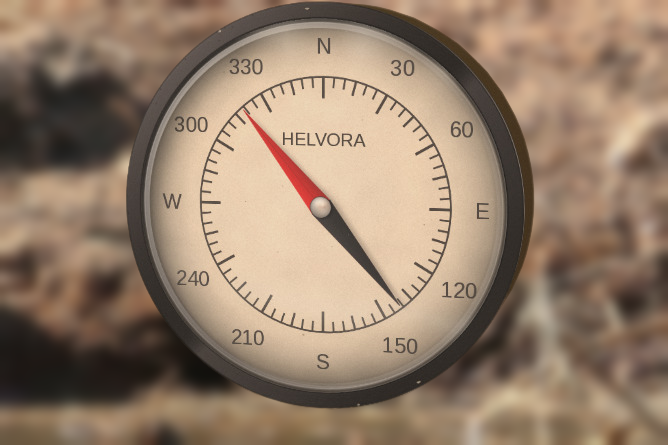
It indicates 320; °
